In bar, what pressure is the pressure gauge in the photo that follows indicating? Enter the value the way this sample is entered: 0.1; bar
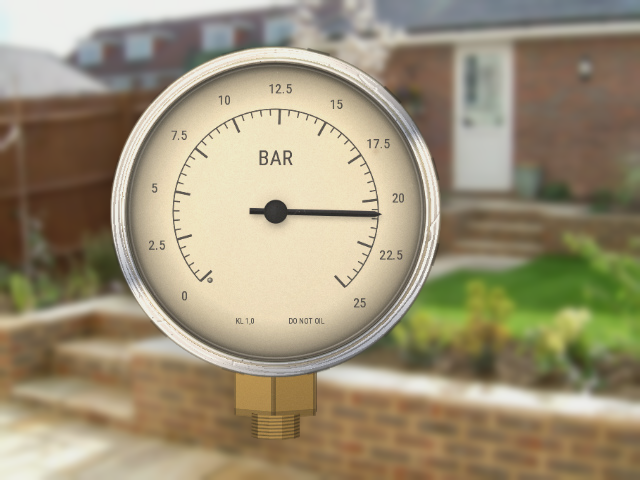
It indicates 20.75; bar
